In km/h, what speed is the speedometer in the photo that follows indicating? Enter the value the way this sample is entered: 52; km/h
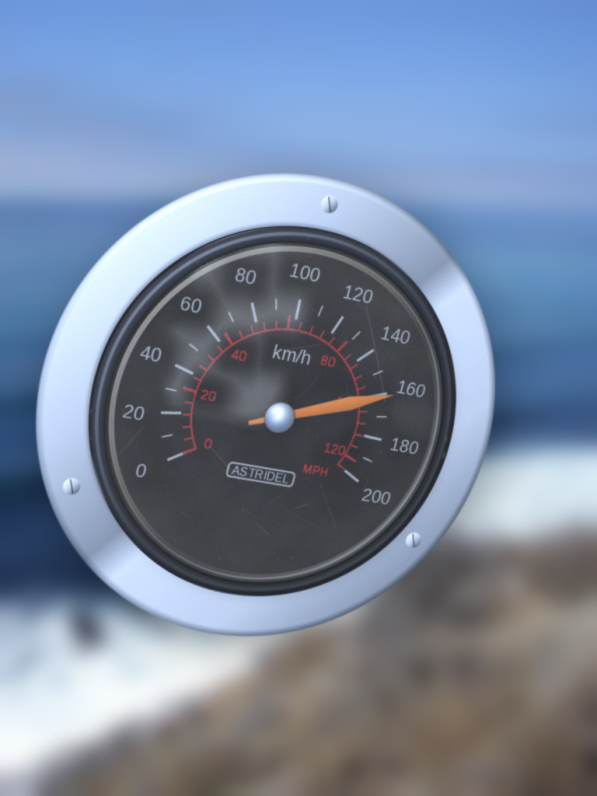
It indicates 160; km/h
